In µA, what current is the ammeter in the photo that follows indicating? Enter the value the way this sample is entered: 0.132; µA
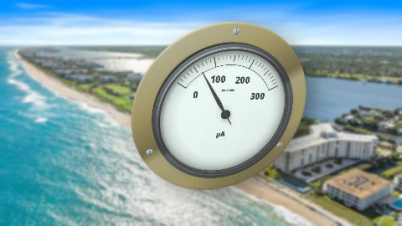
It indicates 60; µA
